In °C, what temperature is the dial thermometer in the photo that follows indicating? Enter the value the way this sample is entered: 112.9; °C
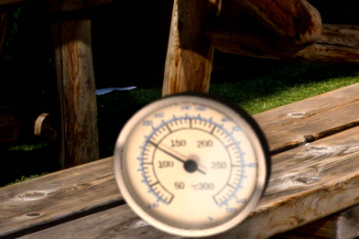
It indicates 125; °C
